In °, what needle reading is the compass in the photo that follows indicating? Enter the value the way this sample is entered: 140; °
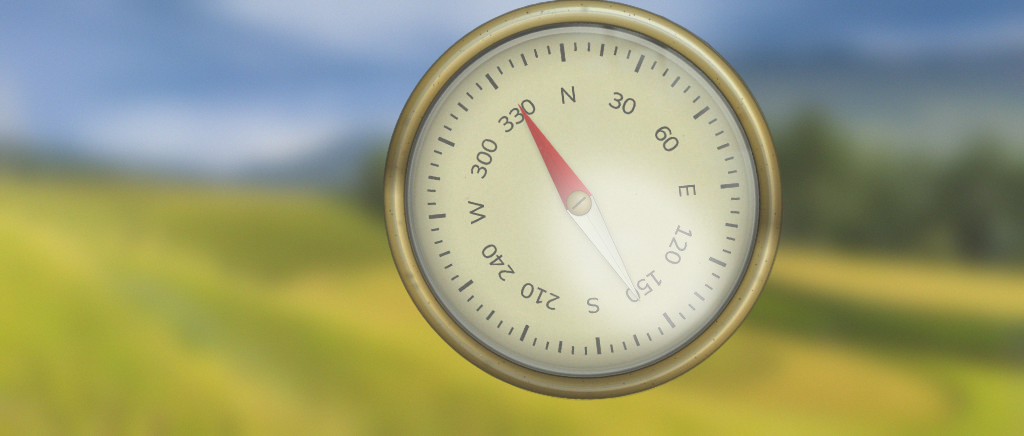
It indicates 335; °
